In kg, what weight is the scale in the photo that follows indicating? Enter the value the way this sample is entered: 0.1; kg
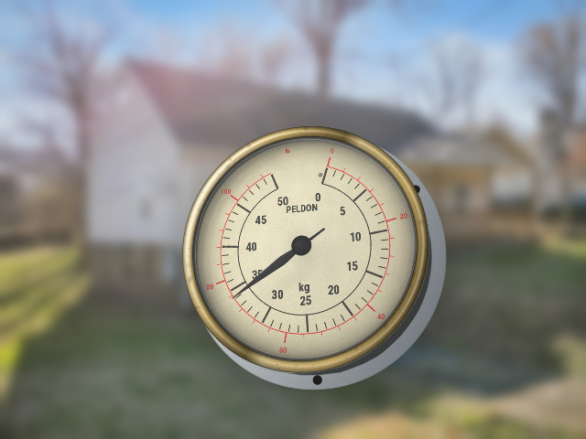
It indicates 34; kg
